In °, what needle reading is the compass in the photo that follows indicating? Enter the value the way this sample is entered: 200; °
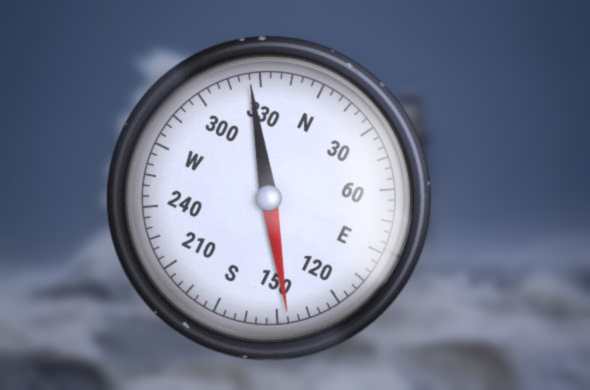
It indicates 145; °
